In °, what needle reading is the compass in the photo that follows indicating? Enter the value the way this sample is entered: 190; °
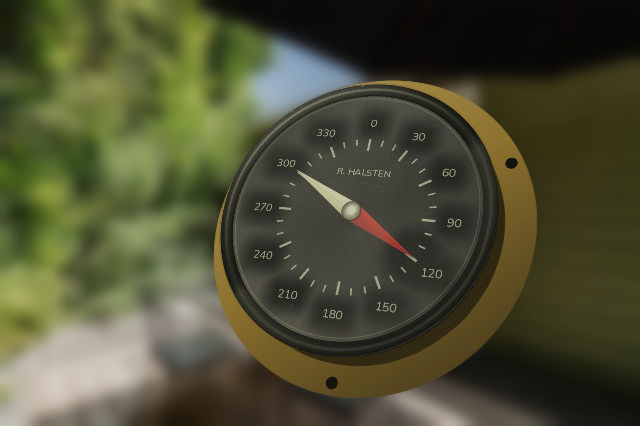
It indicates 120; °
